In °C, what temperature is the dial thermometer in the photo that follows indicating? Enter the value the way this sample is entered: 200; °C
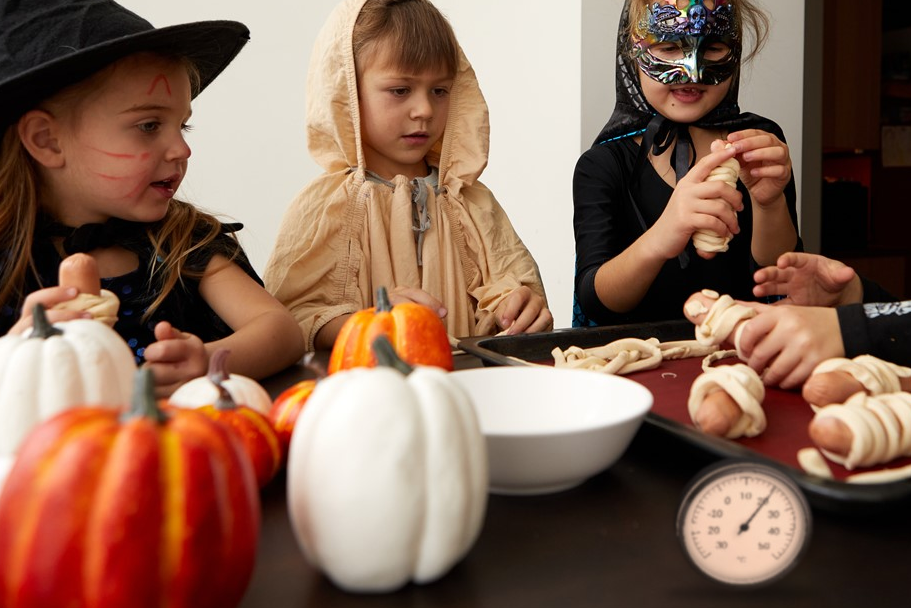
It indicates 20; °C
